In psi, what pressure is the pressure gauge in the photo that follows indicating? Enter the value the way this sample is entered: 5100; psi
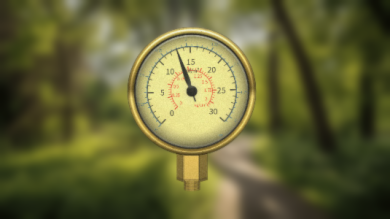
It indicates 13; psi
